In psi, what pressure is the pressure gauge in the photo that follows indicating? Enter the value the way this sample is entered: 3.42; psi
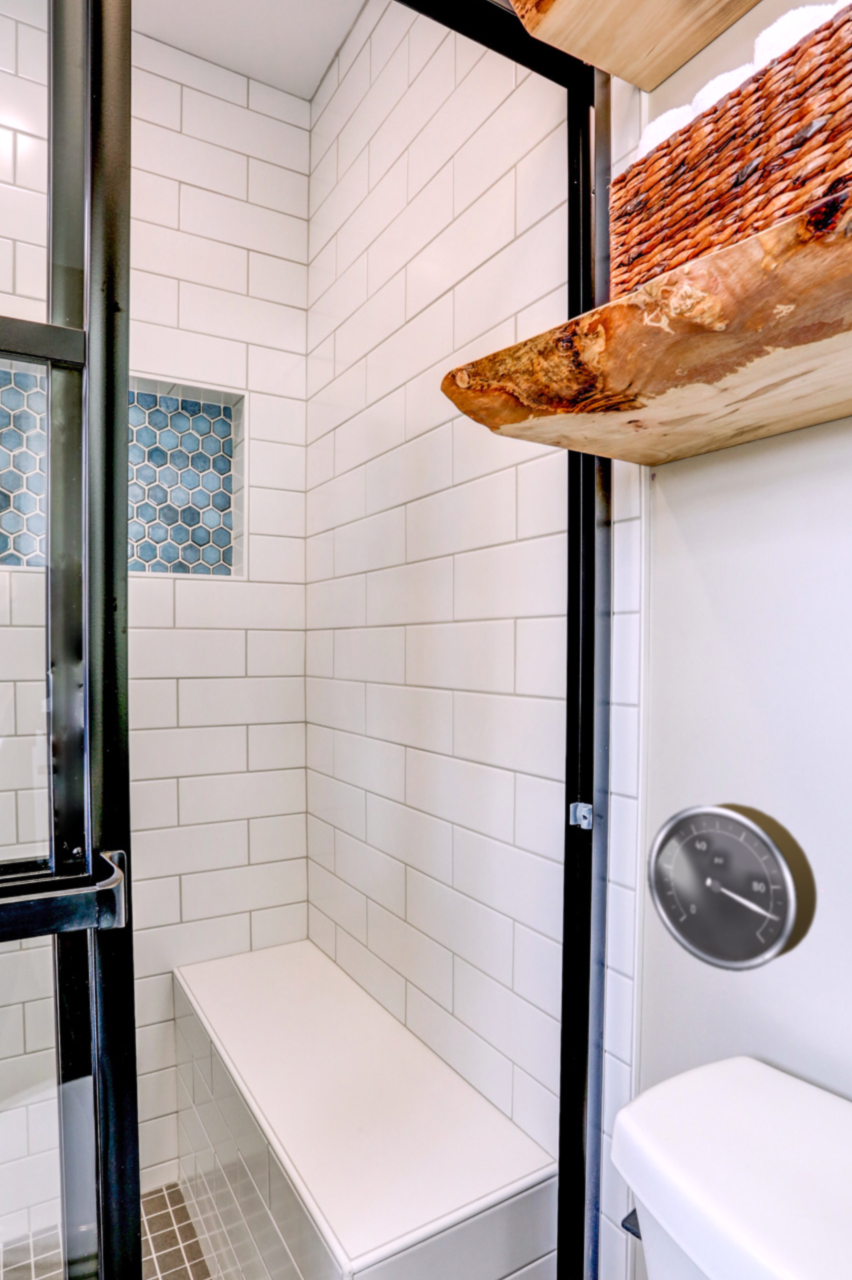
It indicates 90; psi
